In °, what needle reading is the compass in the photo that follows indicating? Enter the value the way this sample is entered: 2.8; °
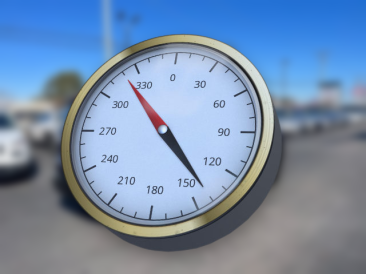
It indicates 320; °
